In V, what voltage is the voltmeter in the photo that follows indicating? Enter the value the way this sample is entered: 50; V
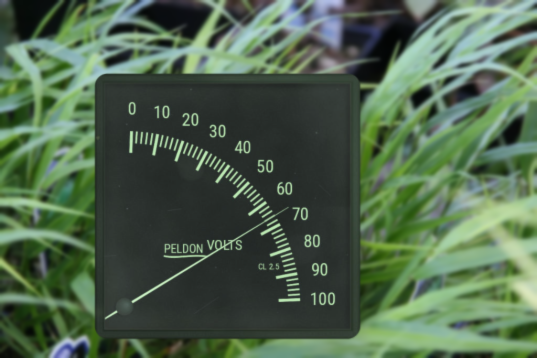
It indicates 66; V
